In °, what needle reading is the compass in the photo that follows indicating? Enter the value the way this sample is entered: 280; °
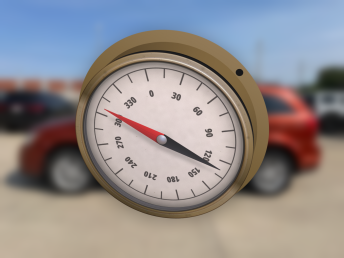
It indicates 307.5; °
